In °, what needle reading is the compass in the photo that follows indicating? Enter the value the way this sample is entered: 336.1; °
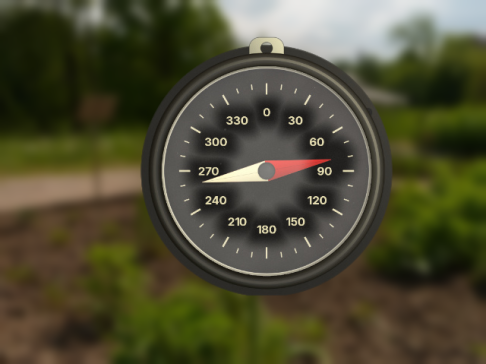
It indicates 80; °
